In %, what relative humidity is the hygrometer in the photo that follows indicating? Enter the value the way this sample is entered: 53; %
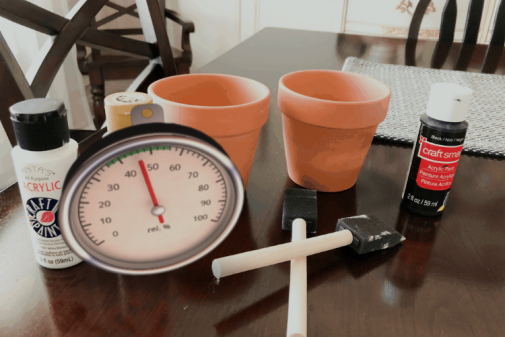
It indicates 46; %
